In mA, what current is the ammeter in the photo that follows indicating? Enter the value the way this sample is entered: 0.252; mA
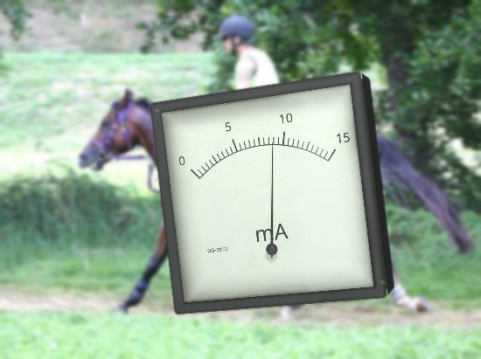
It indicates 9; mA
